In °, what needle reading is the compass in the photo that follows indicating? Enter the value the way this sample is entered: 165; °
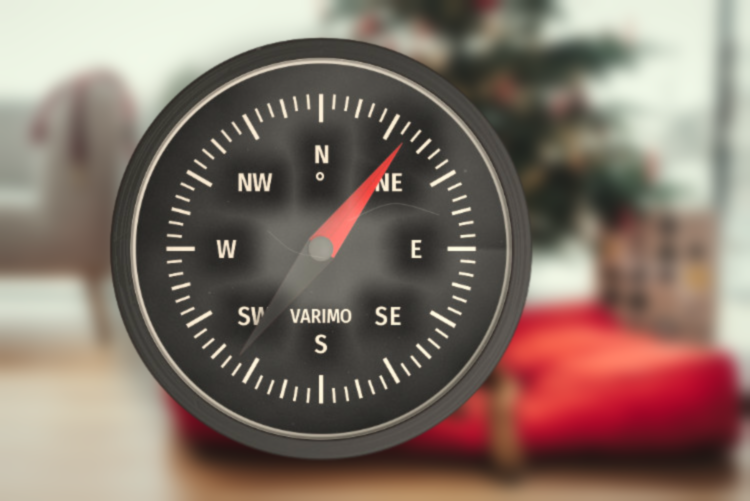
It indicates 37.5; °
